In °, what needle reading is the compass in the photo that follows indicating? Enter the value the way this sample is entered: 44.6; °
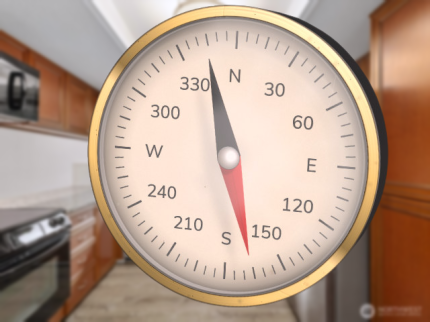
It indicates 165; °
